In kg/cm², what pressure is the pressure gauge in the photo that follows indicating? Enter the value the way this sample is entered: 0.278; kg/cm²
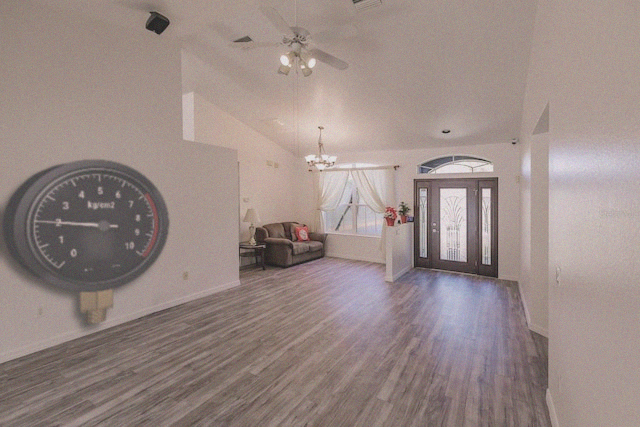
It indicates 2; kg/cm²
